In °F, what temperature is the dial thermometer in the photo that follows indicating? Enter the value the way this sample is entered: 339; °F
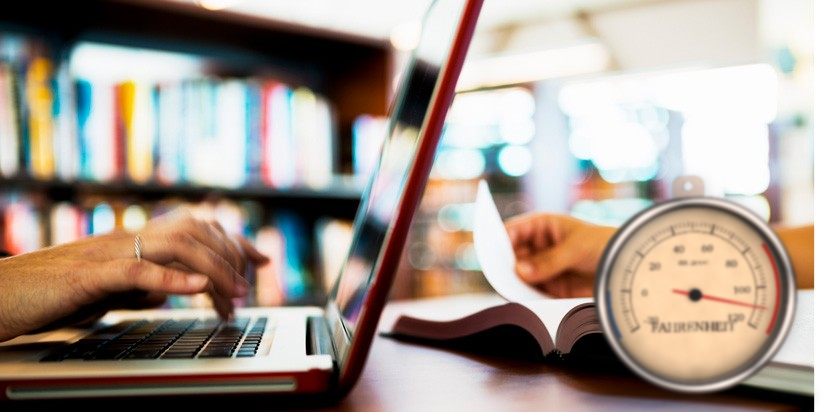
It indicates 110; °F
